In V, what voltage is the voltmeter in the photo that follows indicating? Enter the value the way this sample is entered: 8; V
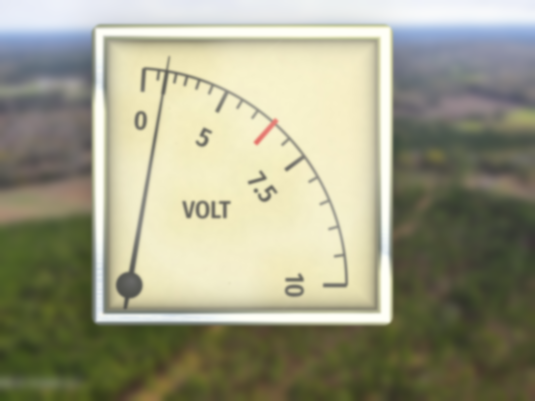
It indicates 2.5; V
